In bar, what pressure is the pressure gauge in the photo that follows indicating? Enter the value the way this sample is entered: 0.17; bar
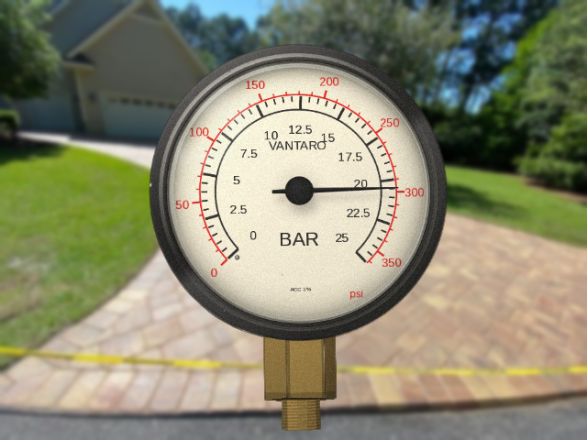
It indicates 20.5; bar
